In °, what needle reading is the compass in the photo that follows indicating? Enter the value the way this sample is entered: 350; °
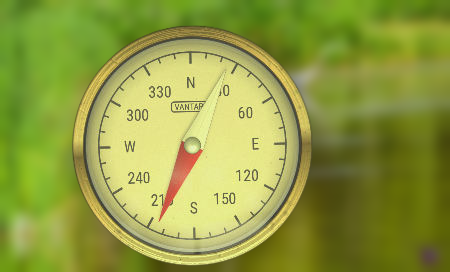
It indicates 205; °
